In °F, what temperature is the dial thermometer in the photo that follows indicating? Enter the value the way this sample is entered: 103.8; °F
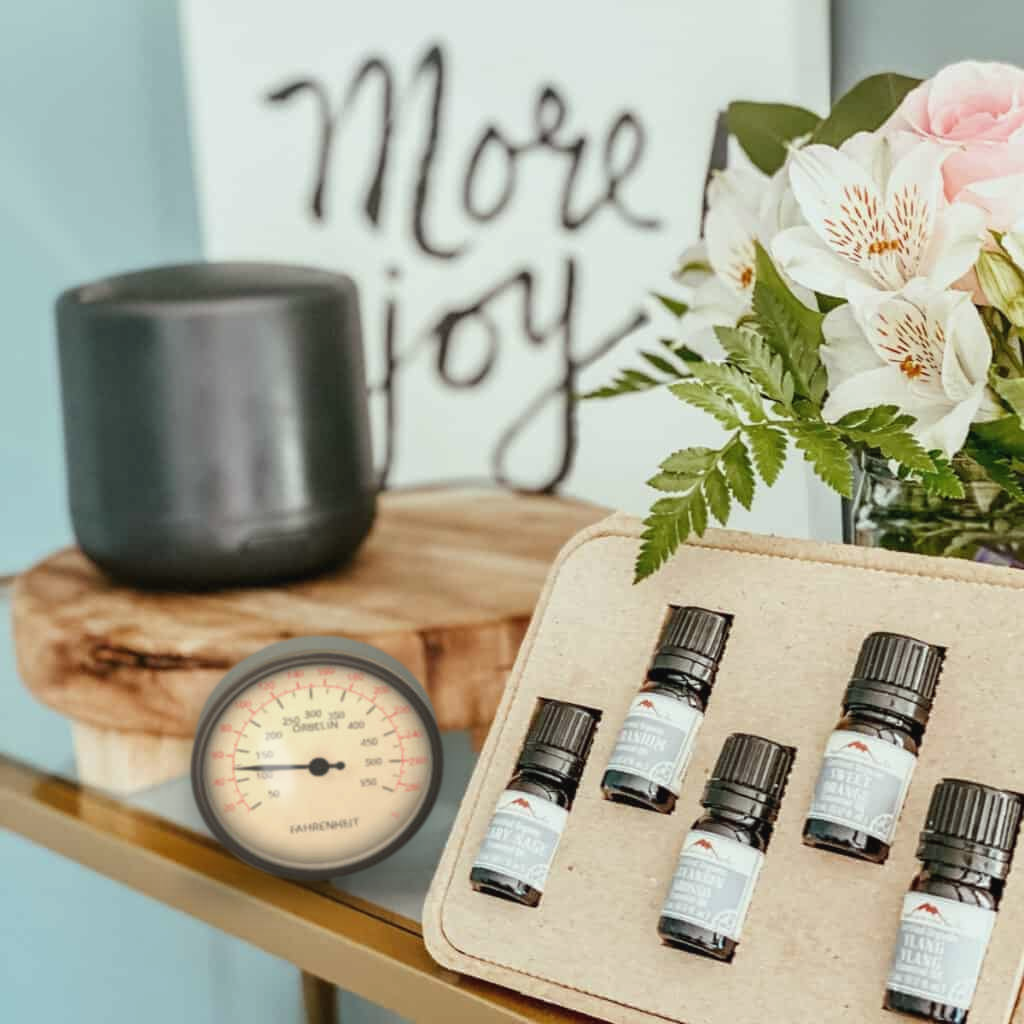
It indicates 125; °F
